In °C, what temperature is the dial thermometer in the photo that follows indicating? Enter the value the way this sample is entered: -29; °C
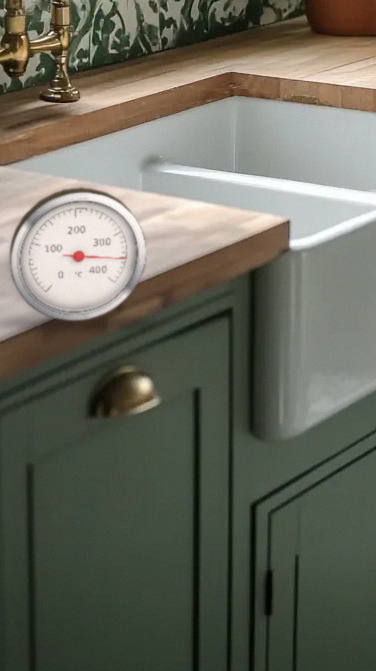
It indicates 350; °C
